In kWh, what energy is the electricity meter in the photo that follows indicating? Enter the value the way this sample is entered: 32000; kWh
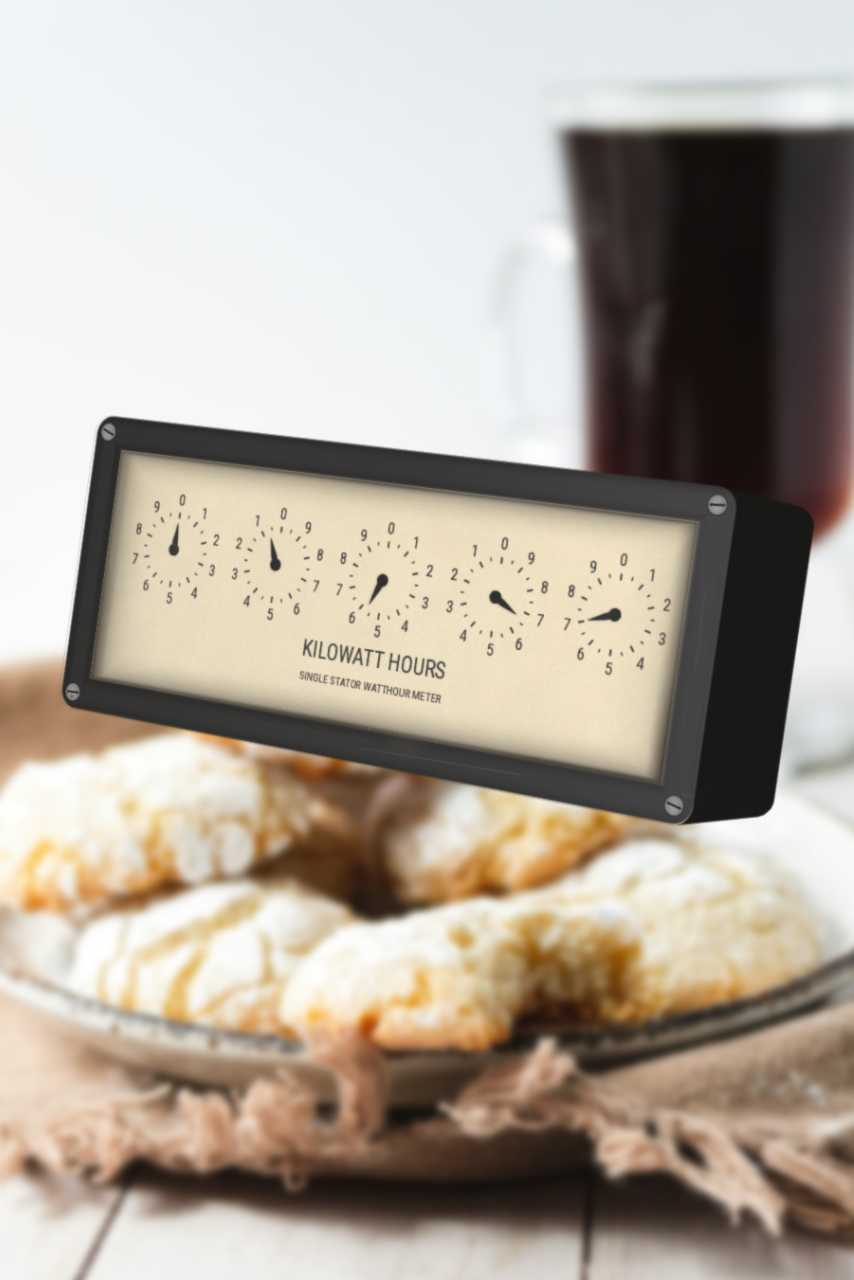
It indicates 567; kWh
